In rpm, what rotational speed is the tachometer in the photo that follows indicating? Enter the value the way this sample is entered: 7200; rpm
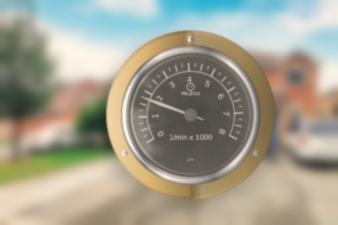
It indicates 1750; rpm
